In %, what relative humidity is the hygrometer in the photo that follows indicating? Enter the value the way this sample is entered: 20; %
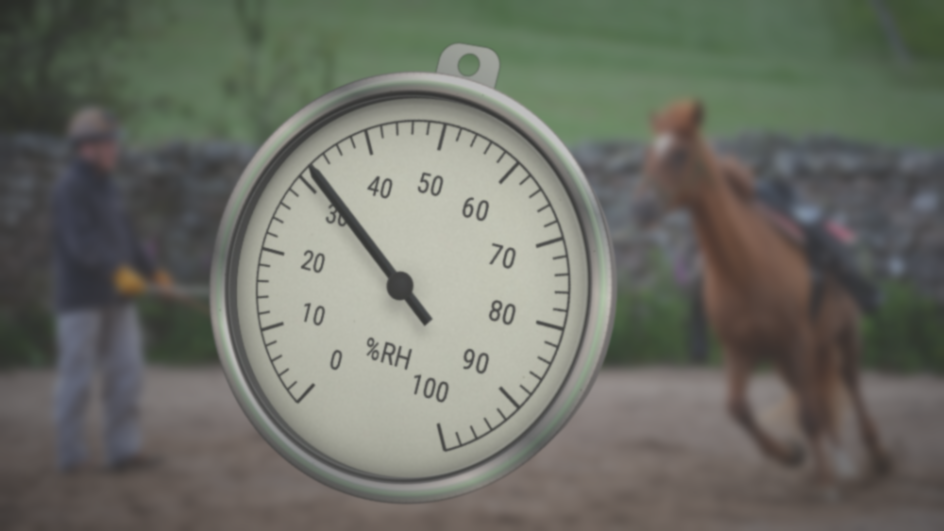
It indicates 32; %
